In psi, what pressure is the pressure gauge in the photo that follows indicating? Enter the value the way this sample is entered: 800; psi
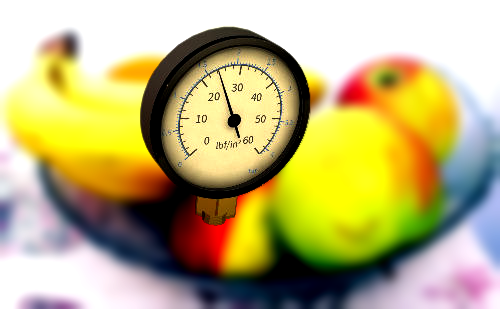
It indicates 24; psi
